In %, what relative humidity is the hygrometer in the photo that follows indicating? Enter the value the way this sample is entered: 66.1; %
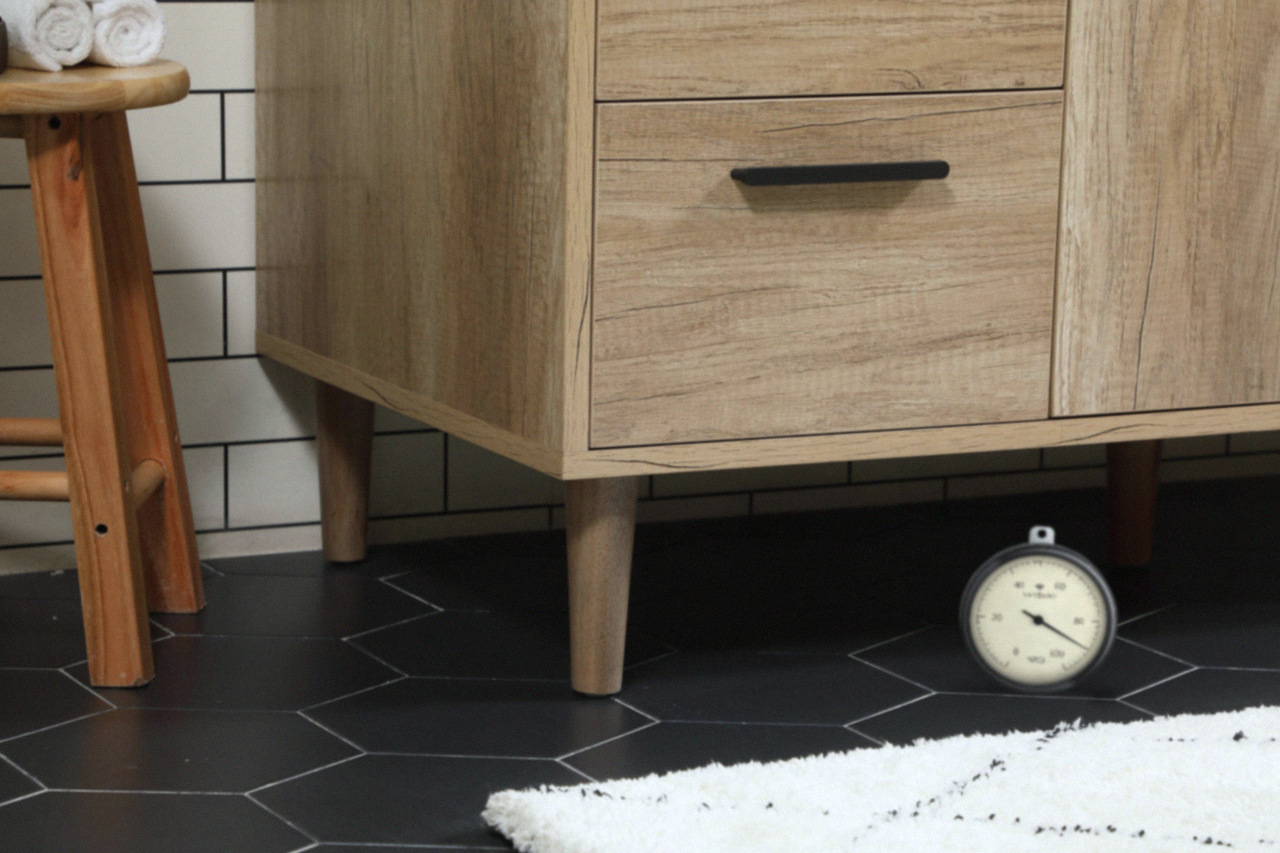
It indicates 90; %
